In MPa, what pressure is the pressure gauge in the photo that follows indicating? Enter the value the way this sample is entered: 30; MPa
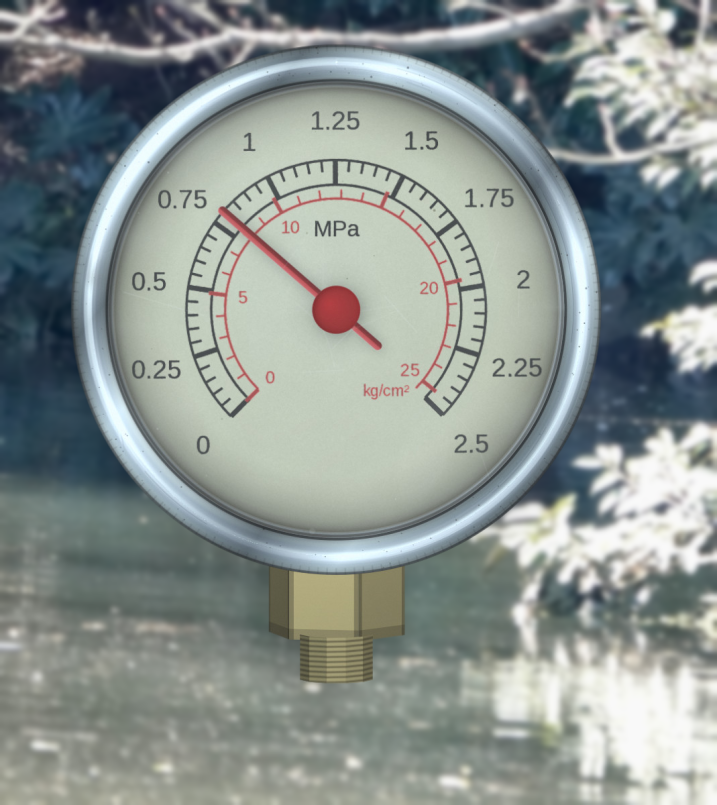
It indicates 0.8; MPa
